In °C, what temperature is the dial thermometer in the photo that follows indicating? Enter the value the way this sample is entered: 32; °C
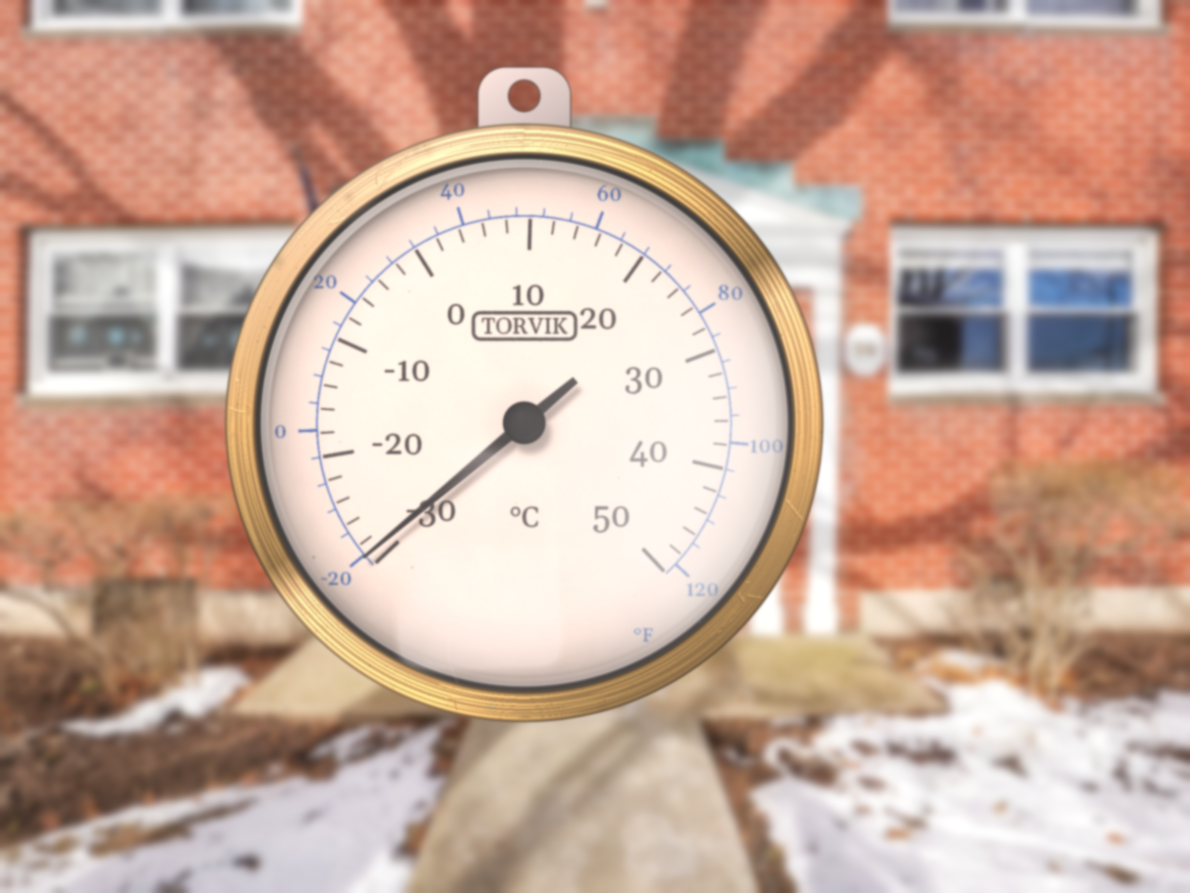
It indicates -29; °C
